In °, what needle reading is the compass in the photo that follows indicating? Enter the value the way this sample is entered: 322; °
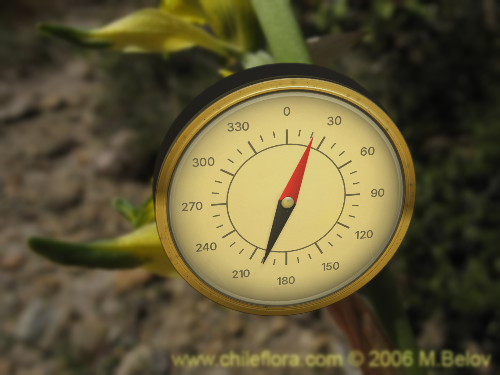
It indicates 20; °
